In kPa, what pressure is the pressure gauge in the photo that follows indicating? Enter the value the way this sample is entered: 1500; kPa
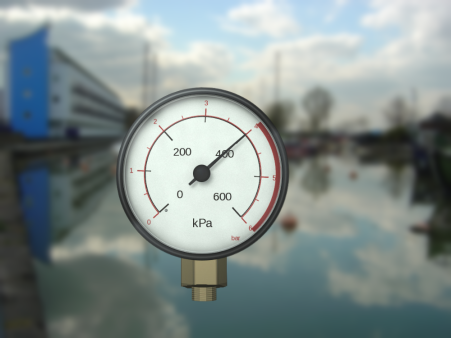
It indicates 400; kPa
